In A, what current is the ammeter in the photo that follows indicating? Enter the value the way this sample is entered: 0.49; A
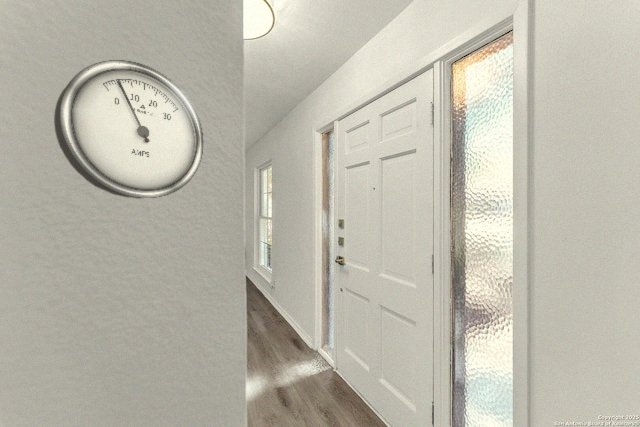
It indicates 5; A
